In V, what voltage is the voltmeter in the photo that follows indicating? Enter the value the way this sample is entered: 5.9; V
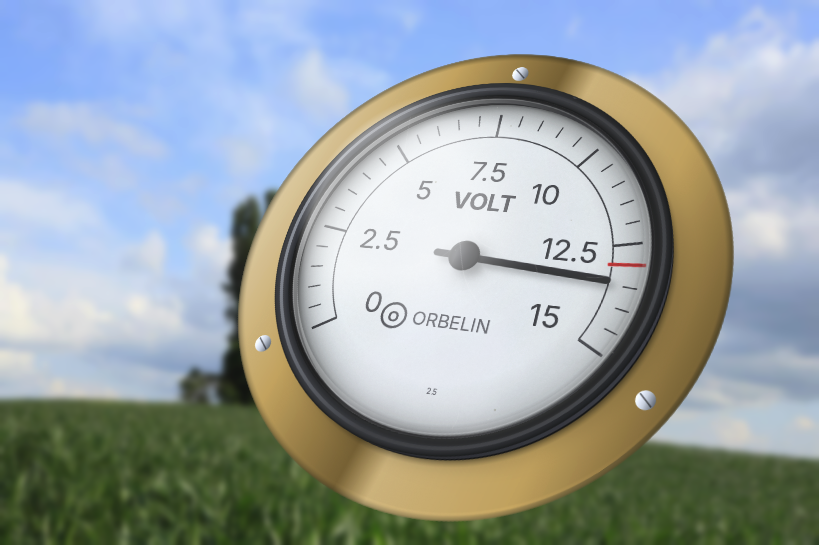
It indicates 13.5; V
